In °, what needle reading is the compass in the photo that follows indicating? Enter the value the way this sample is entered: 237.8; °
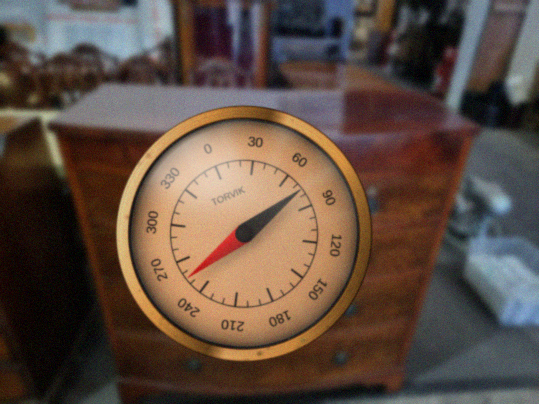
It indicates 255; °
